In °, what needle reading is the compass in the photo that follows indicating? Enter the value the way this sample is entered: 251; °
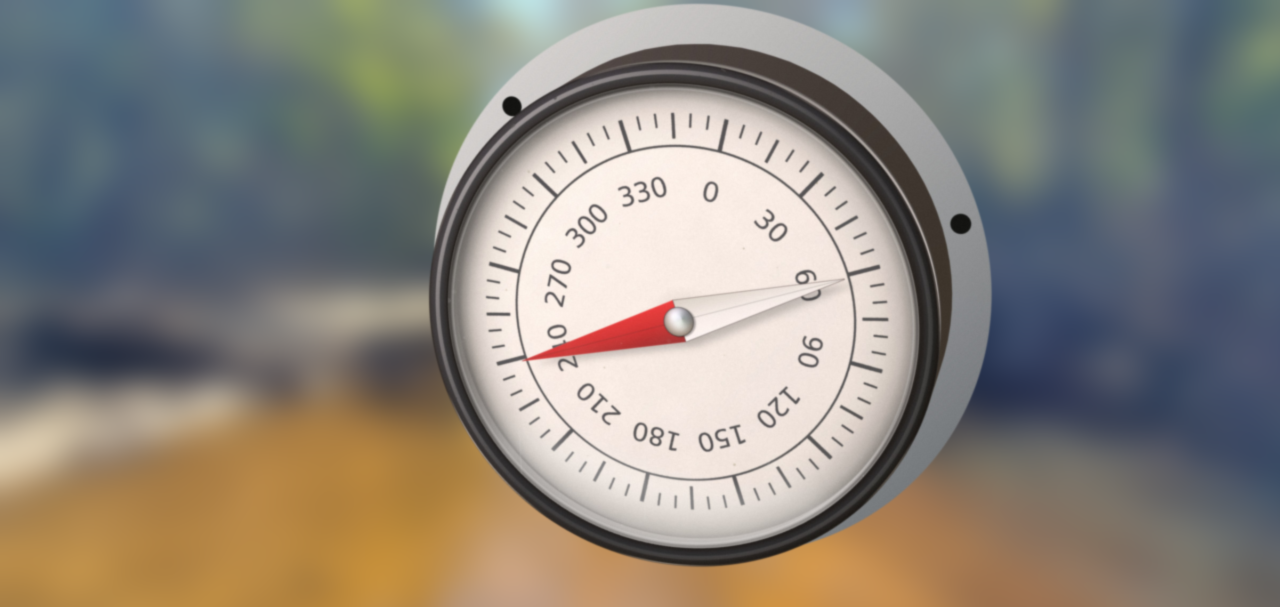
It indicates 240; °
